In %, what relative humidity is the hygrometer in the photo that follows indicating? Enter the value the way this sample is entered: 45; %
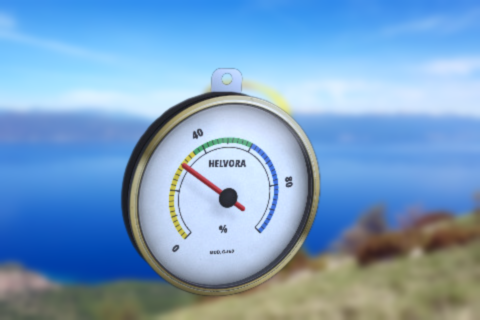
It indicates 30; %
